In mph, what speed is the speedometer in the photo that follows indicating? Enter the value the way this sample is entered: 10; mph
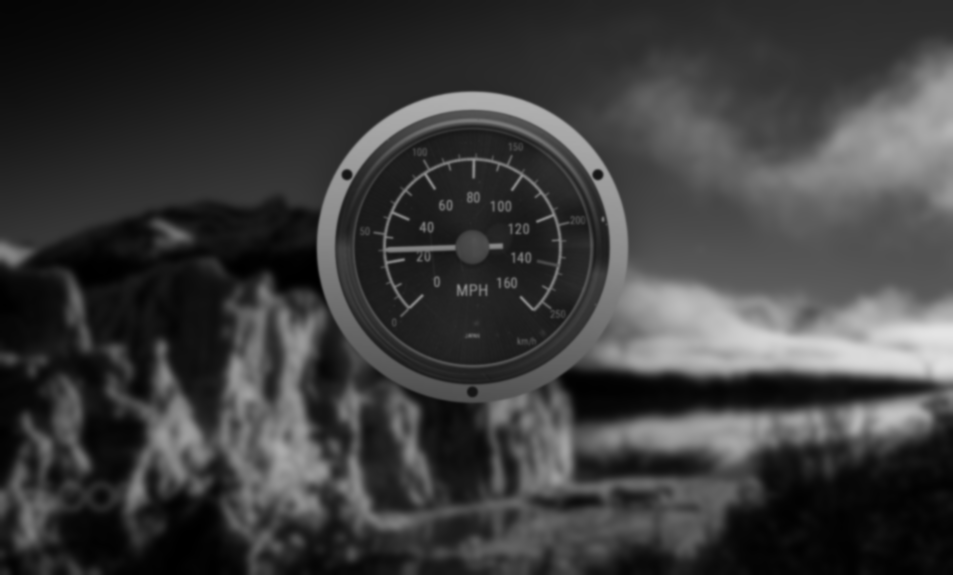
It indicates 25; mph
